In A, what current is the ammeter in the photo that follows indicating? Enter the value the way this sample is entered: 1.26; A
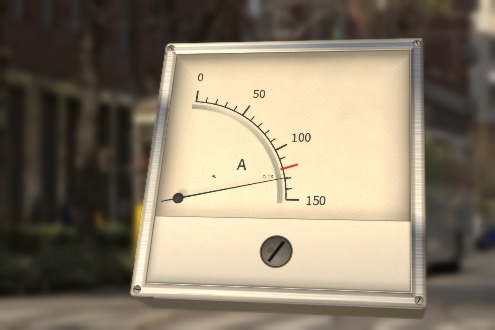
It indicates 130; A
